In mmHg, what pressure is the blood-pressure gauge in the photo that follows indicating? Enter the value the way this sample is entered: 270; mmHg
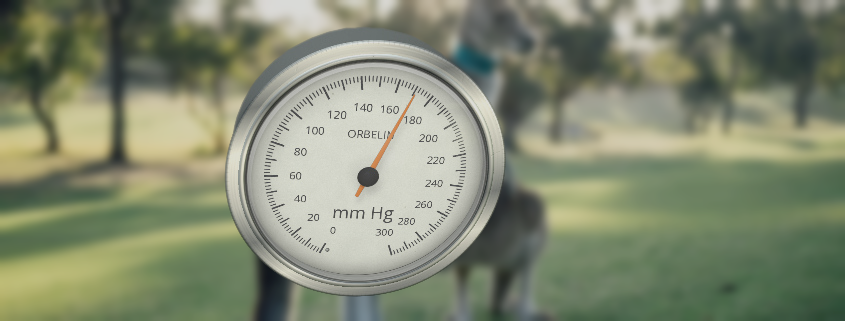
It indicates 170; mmHg
